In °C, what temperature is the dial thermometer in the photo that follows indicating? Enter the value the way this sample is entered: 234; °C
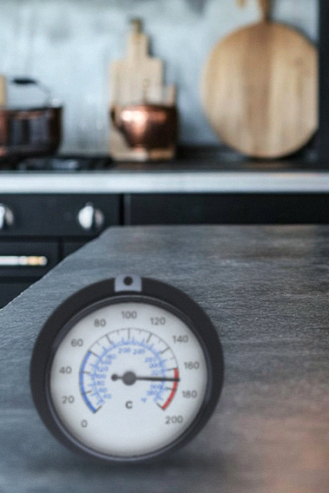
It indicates 170; °C
